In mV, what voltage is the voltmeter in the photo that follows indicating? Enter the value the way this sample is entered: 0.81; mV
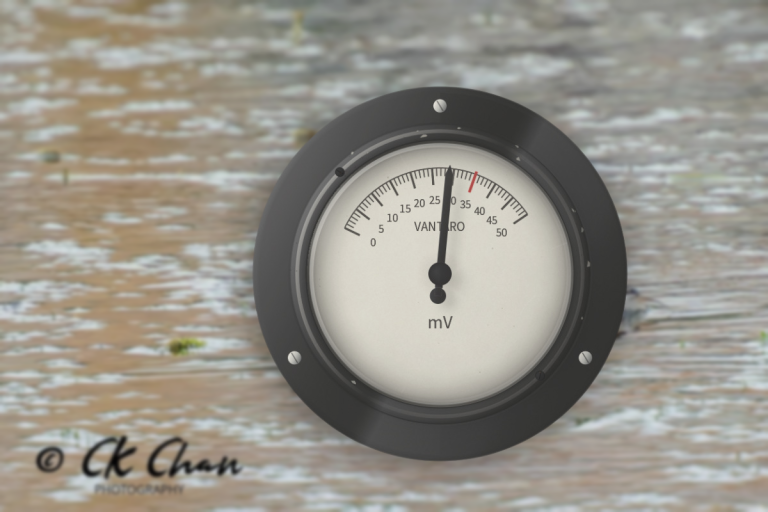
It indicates 29; mV
